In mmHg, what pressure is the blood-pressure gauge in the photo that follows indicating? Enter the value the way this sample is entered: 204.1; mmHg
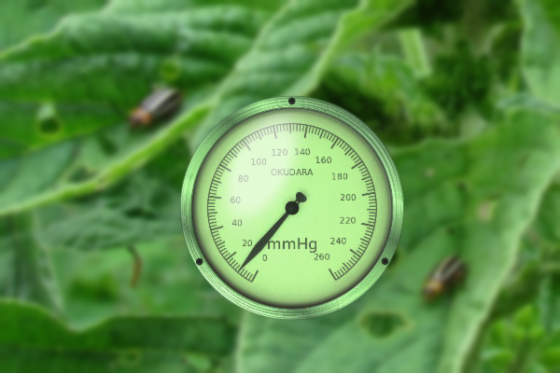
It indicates 10; mmHg
